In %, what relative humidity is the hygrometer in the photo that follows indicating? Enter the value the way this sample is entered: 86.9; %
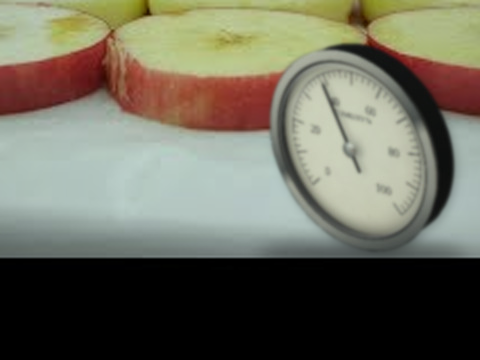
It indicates 40; %
